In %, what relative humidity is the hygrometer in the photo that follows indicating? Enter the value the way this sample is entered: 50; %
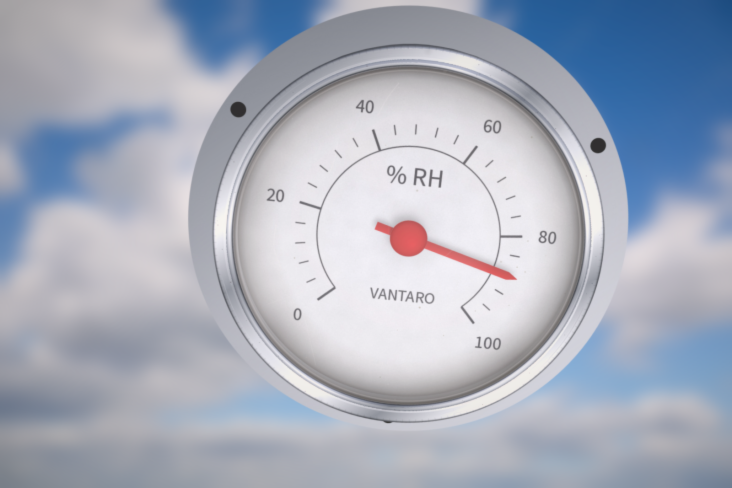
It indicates 88; %
